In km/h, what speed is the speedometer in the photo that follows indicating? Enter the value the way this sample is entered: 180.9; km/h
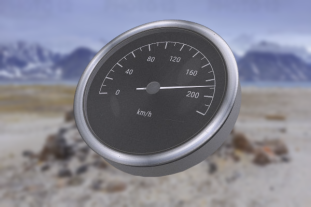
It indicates 190; km/h
